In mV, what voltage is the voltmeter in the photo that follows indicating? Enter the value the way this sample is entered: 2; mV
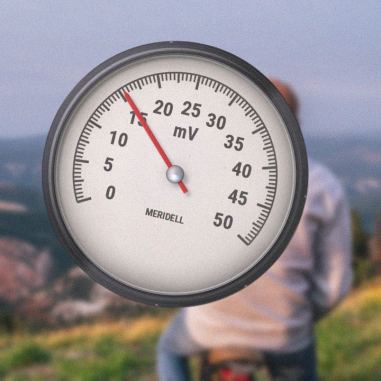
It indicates 15.5; mV
